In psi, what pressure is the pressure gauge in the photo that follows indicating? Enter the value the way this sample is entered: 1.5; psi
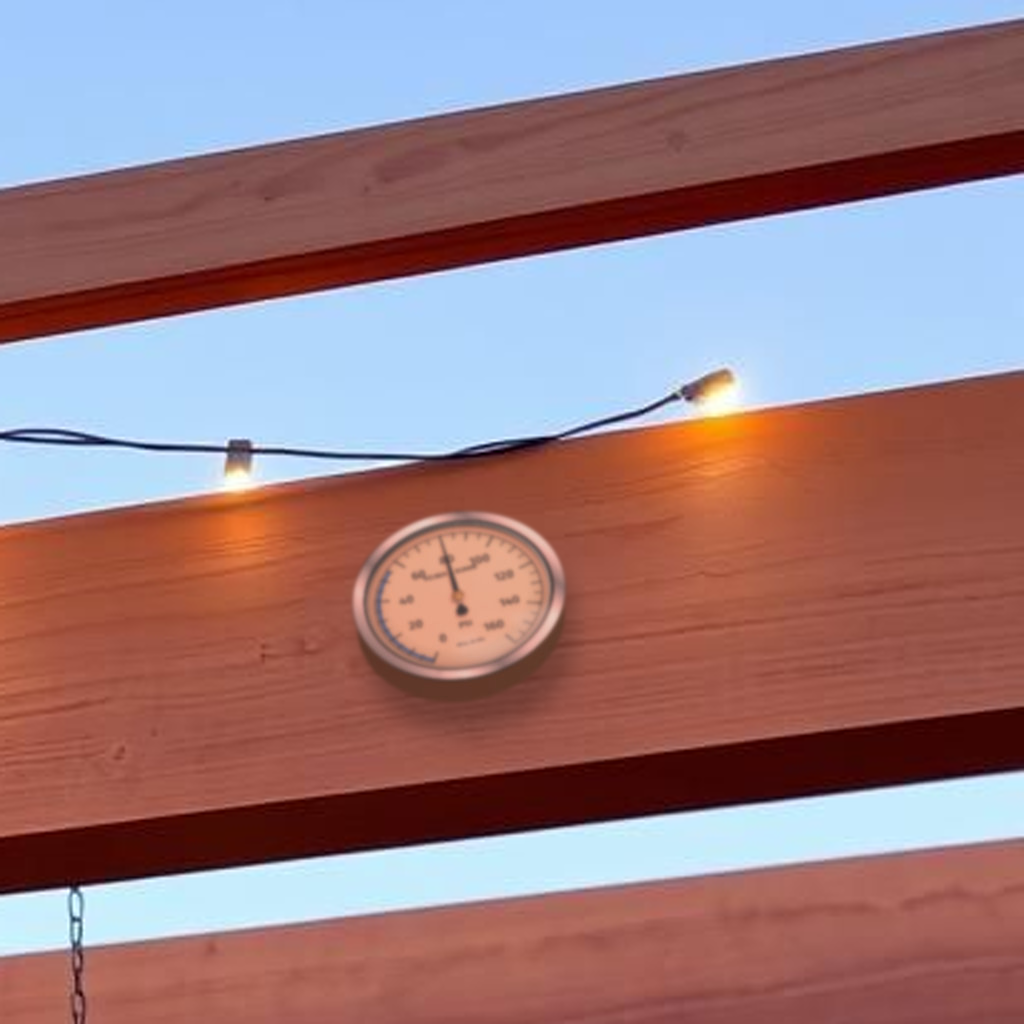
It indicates 80; psi
